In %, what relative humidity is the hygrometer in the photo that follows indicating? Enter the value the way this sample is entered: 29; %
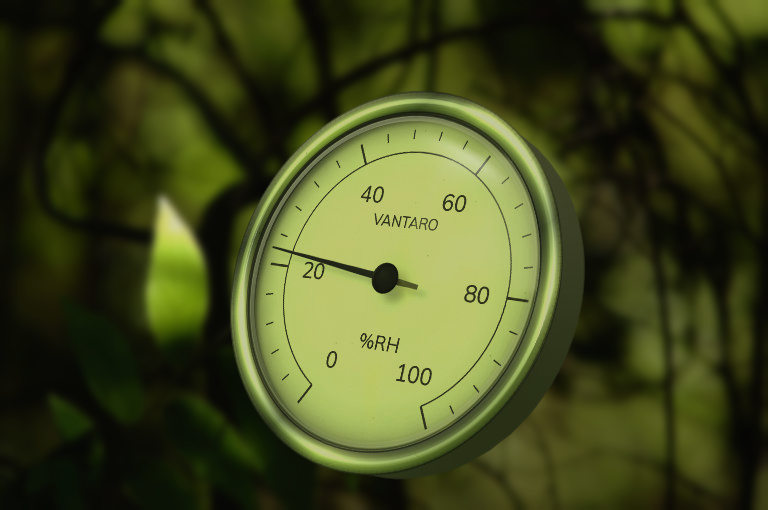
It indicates 22; %
